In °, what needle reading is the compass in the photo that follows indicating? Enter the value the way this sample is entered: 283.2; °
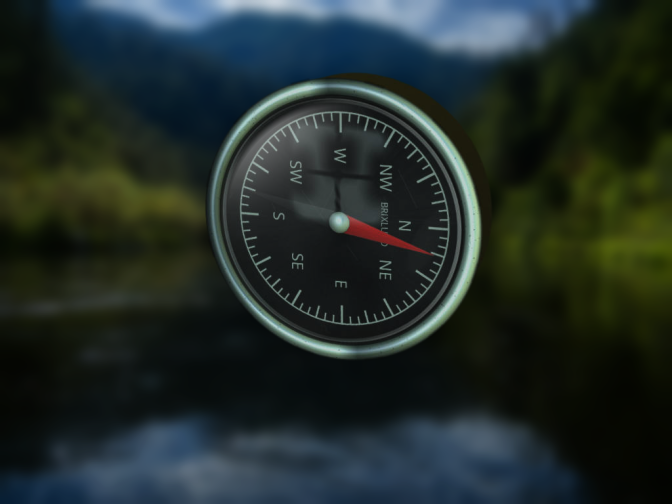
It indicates 15; °
